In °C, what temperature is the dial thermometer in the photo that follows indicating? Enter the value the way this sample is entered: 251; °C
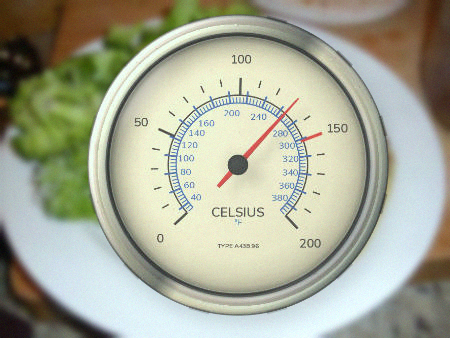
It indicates 130; °C
